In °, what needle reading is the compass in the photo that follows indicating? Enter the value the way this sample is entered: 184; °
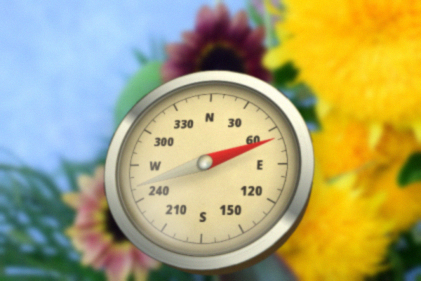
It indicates 70; °
